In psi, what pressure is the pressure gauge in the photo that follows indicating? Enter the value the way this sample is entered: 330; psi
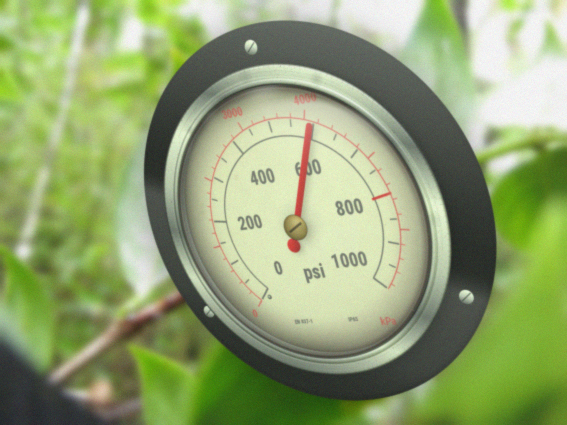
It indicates 600; psi
